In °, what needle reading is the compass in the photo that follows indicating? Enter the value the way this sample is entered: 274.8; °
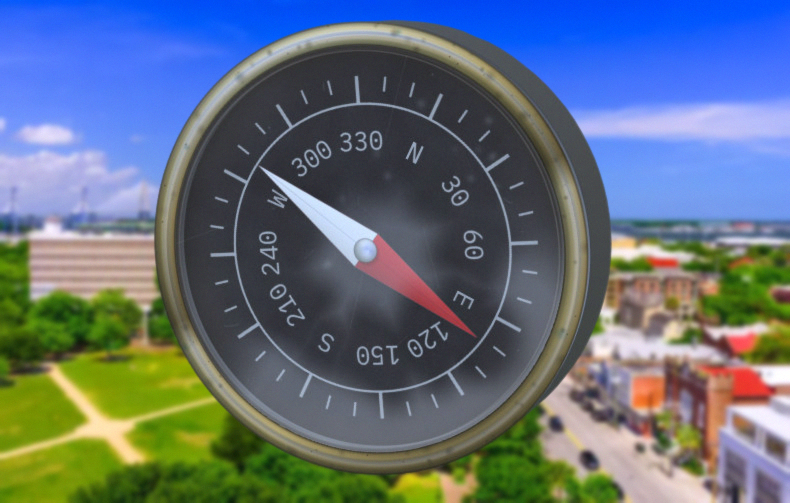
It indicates 100; °
